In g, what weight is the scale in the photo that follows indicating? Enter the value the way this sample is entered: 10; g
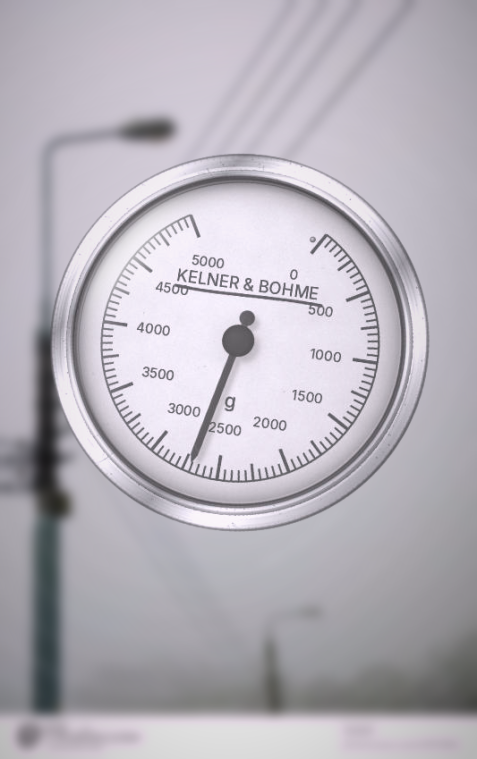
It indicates 2700; g
